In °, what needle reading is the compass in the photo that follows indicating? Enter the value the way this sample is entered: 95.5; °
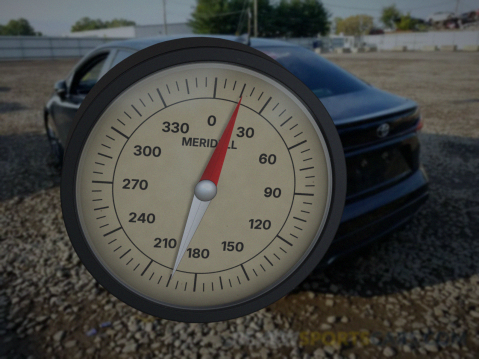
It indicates 15; °
